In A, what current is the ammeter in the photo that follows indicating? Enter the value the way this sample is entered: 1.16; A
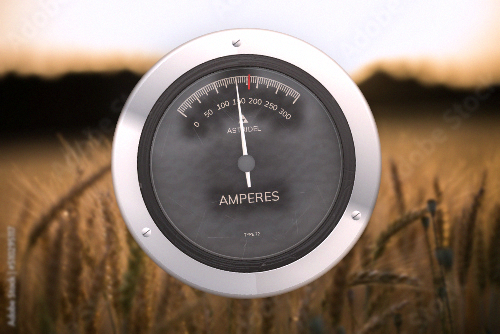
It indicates 150; A
